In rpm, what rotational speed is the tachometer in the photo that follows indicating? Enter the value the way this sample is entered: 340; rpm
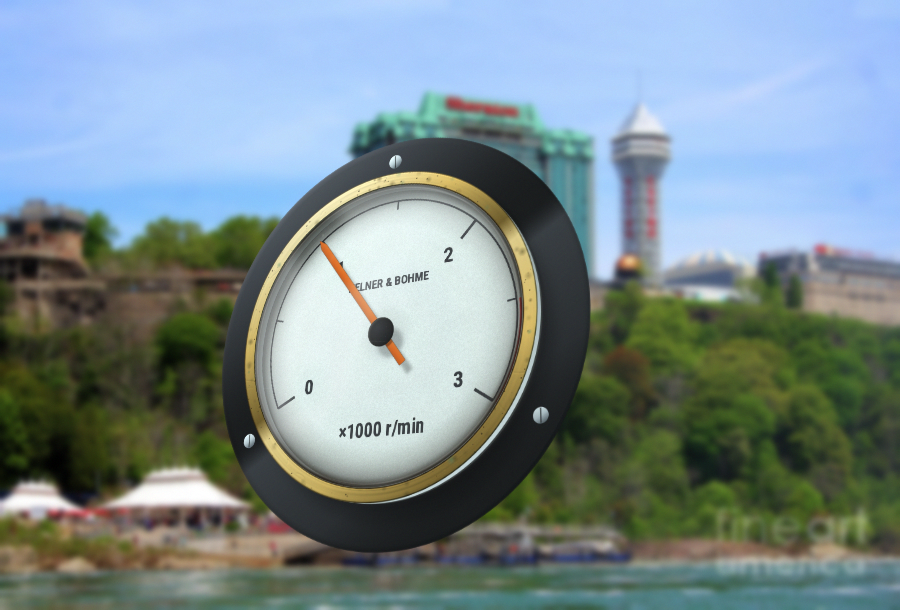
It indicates 1000; rpm
